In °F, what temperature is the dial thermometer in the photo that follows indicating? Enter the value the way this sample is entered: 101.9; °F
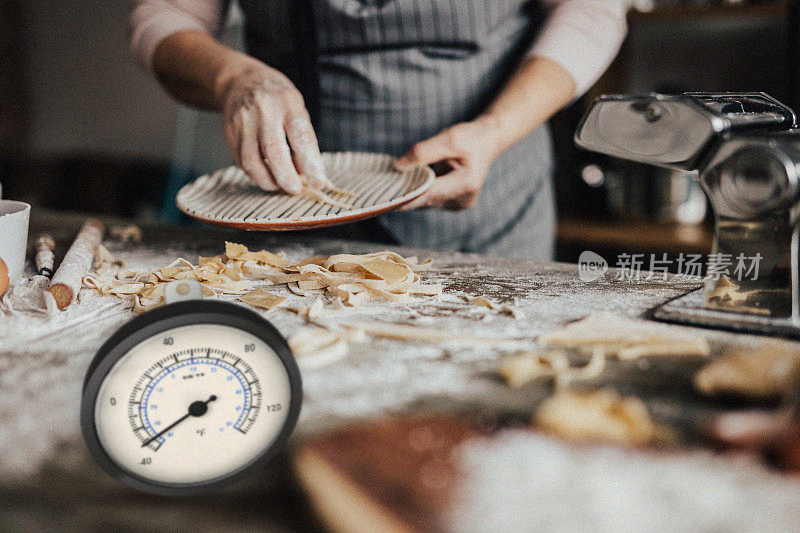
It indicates -30; °F
